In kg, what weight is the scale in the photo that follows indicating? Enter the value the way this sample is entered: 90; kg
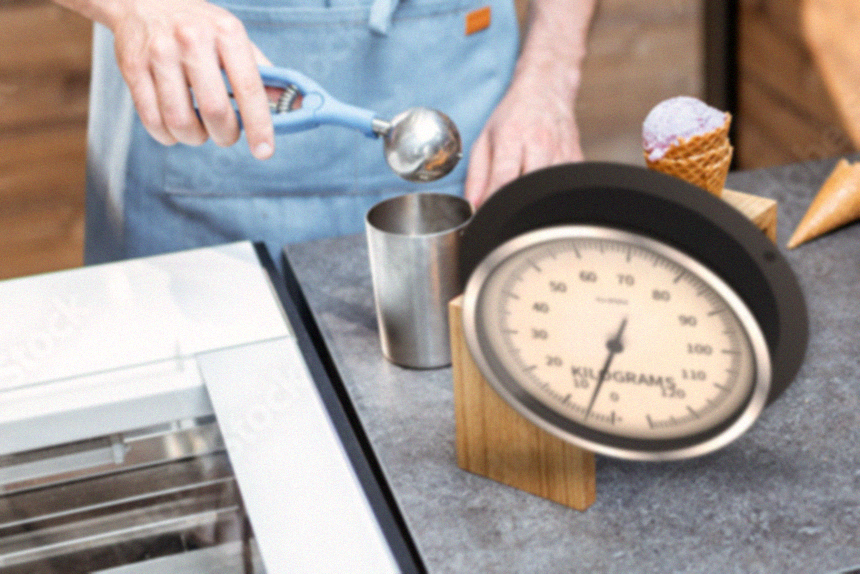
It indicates 5; kg
